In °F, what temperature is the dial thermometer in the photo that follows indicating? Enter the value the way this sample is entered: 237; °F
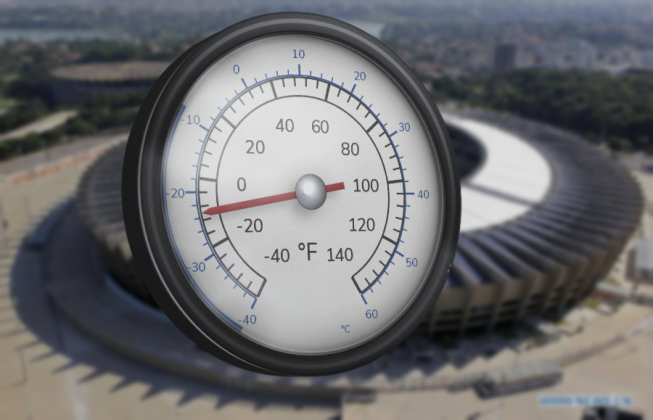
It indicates -10; °F
